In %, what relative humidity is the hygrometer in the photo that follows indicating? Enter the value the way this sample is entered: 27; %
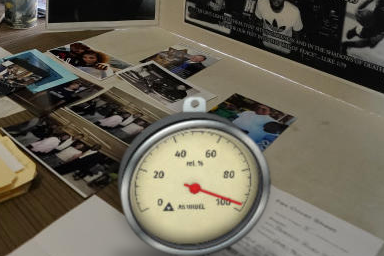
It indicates 96; %
